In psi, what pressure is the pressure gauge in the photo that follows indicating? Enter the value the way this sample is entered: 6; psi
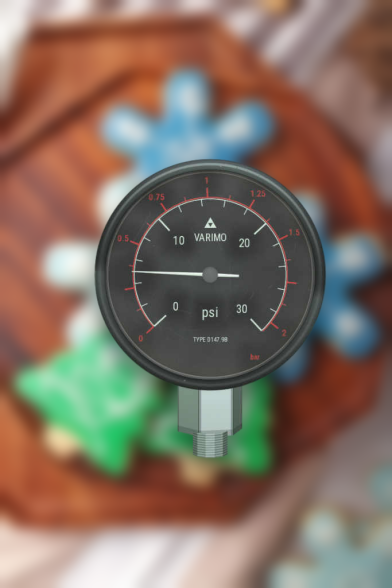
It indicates 5; psi
